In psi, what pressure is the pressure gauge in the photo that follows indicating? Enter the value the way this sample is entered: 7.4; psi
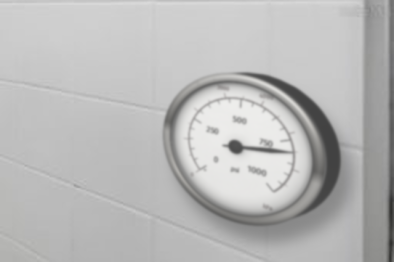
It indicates 800; psi
